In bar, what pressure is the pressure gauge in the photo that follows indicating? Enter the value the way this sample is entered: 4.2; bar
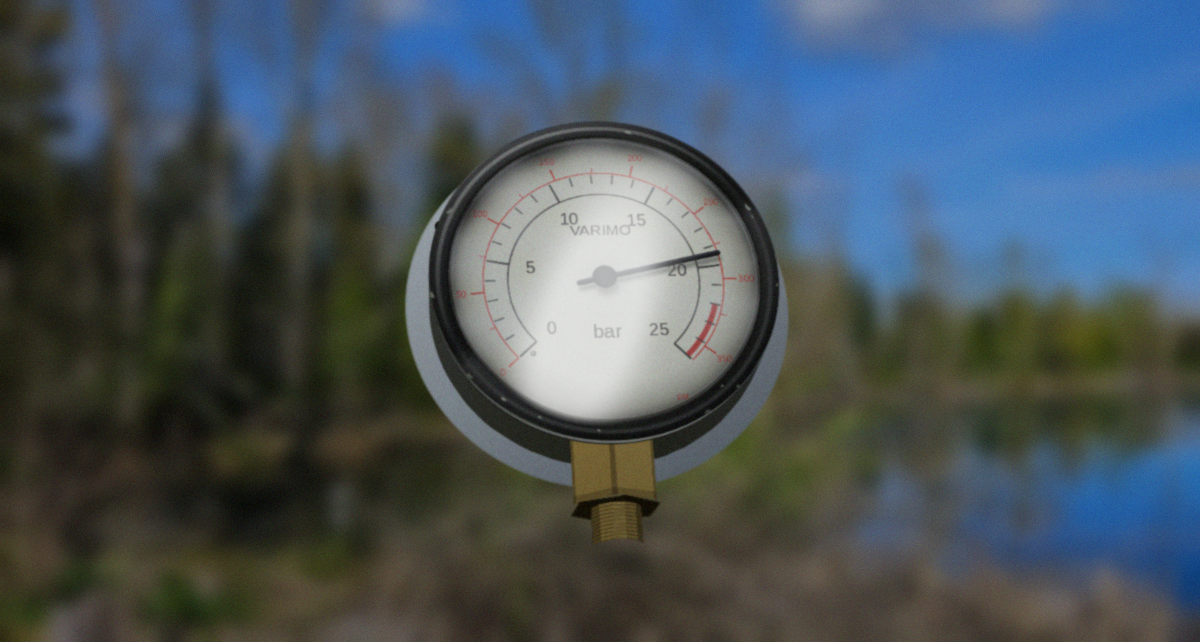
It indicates 19.5; bar
